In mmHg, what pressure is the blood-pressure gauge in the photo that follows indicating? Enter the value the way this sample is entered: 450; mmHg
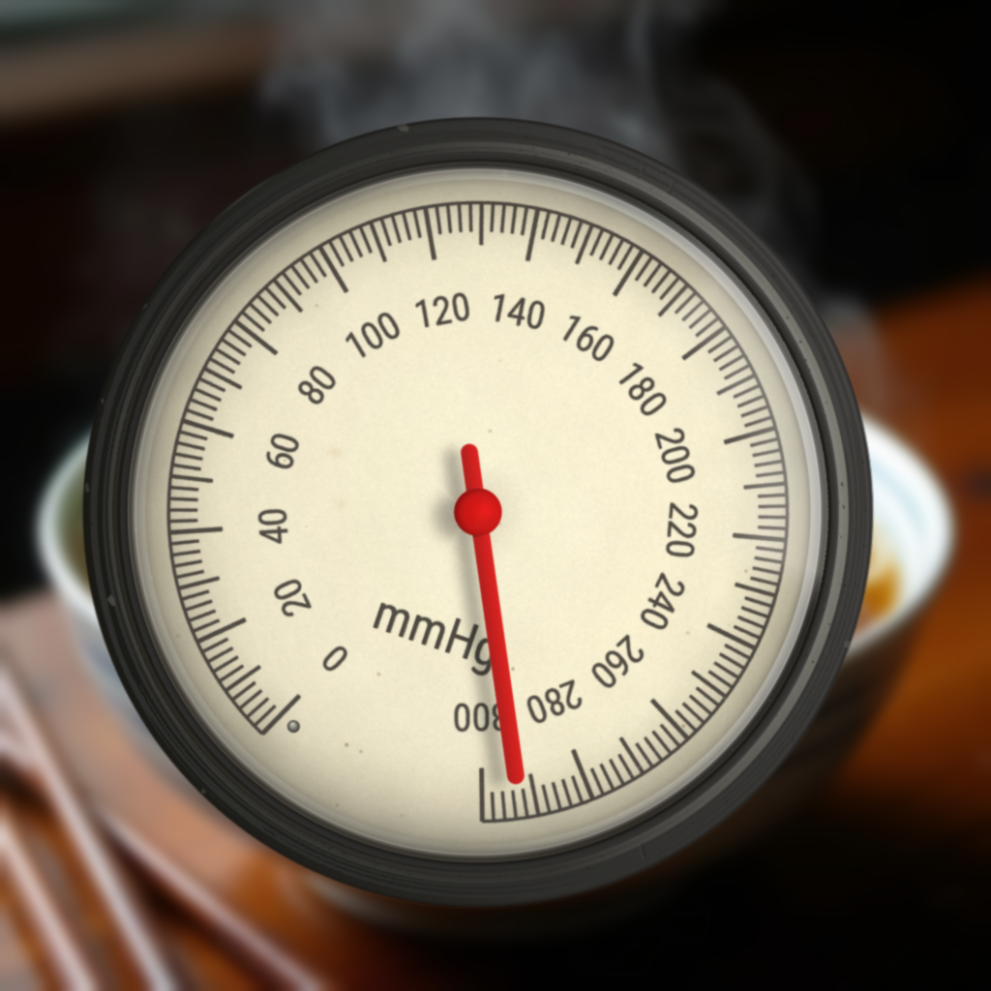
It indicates 293; mmHg
